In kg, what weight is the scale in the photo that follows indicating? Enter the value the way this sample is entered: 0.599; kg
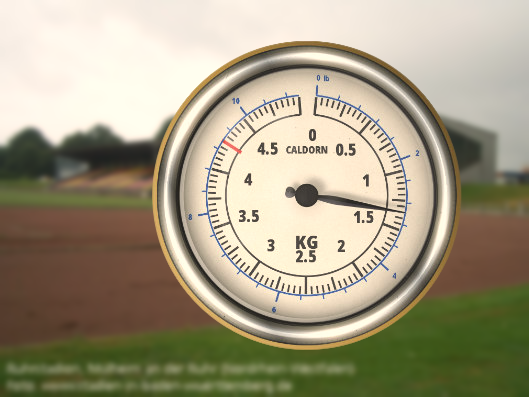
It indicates 1.35; kg
